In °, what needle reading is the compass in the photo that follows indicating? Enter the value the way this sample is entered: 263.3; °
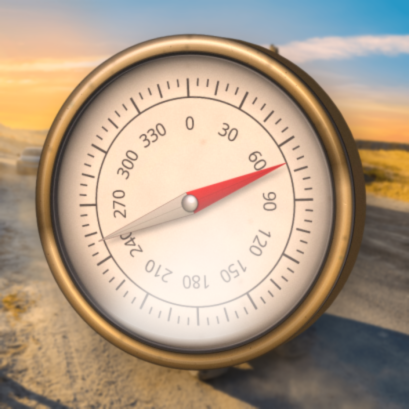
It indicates 70; °
